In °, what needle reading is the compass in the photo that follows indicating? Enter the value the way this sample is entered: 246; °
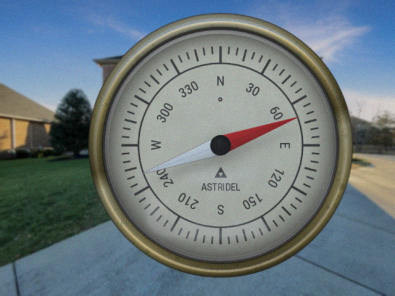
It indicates 70; °
